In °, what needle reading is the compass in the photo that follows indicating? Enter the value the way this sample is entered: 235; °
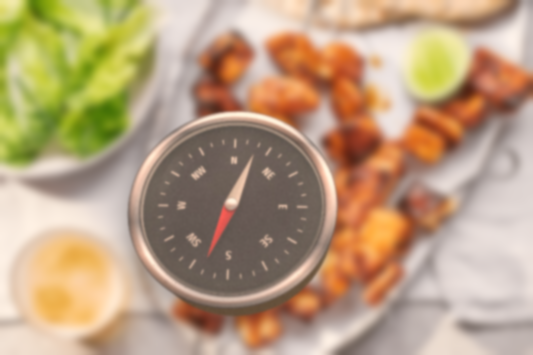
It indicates 200; °
